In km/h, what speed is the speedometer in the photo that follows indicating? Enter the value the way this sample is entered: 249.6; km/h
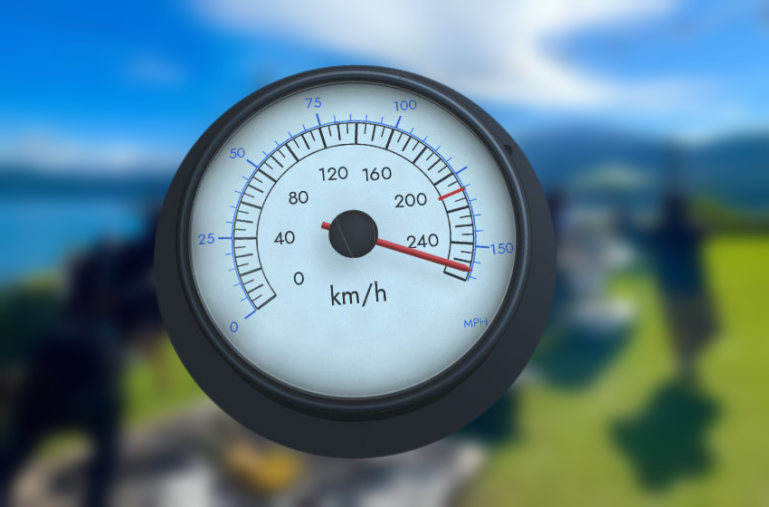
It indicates 255; km/h
